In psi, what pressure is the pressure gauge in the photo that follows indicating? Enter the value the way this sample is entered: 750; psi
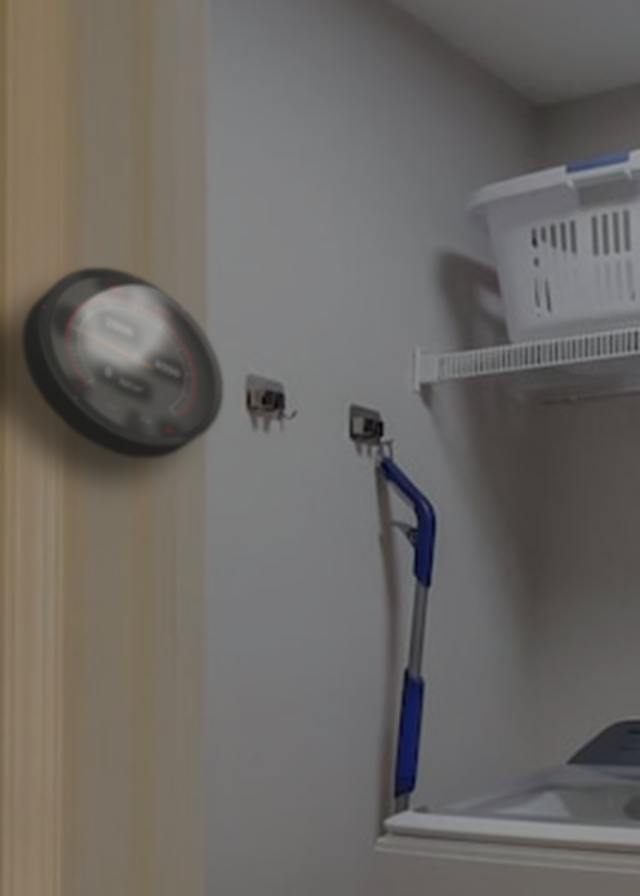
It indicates 1000; psi
